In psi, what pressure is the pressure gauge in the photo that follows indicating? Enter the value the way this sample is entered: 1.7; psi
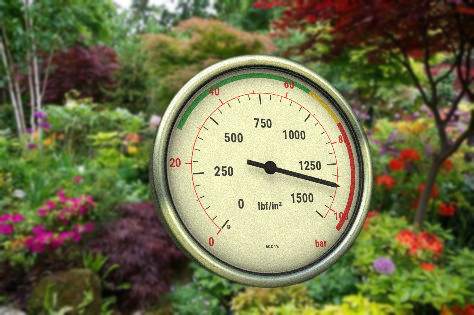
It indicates 1350; psi
